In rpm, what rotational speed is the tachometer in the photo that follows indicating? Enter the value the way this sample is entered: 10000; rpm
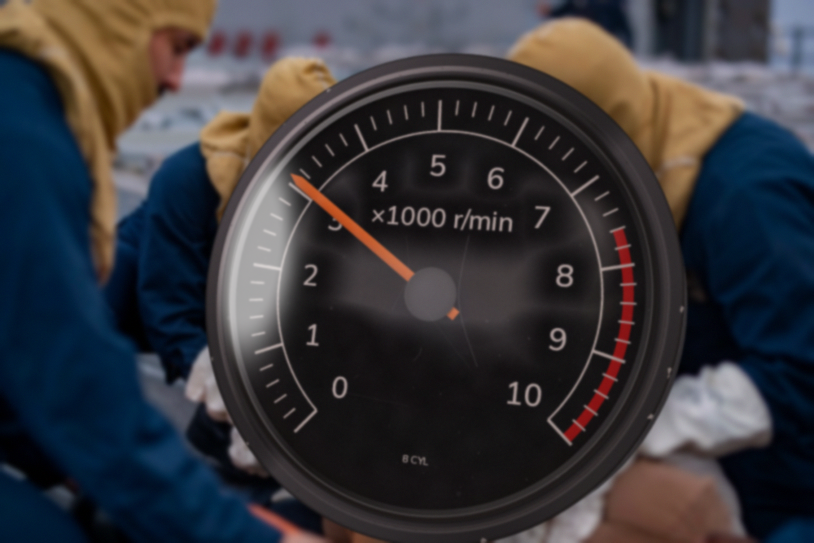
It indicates 3100; rpm
